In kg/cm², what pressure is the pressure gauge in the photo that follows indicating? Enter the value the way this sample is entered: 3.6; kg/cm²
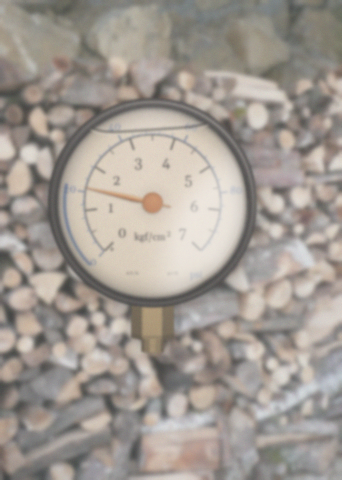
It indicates 1.5; kg/cm²
